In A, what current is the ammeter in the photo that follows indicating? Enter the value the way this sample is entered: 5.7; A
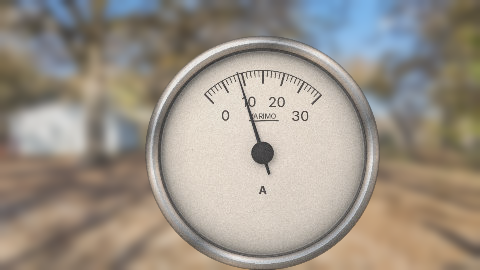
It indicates 9; A
